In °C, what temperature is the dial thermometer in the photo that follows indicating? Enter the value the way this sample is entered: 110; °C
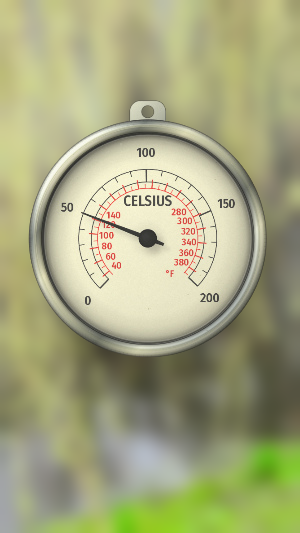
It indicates 50; °C
